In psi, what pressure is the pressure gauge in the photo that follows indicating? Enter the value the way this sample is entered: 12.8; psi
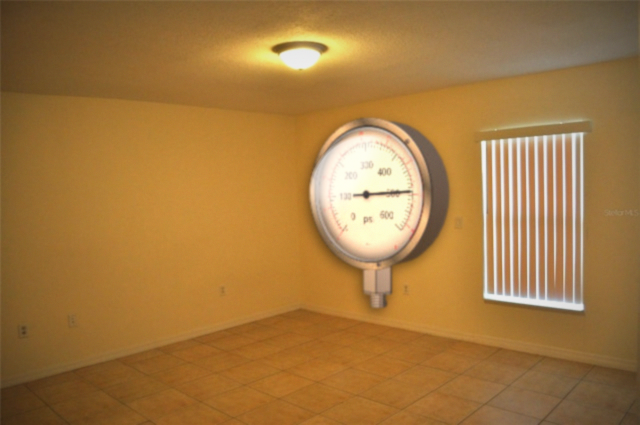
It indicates 500; psi
